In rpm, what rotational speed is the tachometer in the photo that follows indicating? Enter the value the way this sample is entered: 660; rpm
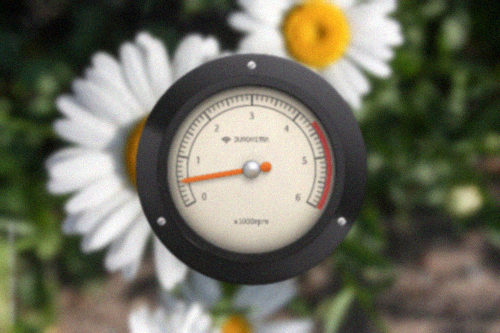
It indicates 500; rpm
